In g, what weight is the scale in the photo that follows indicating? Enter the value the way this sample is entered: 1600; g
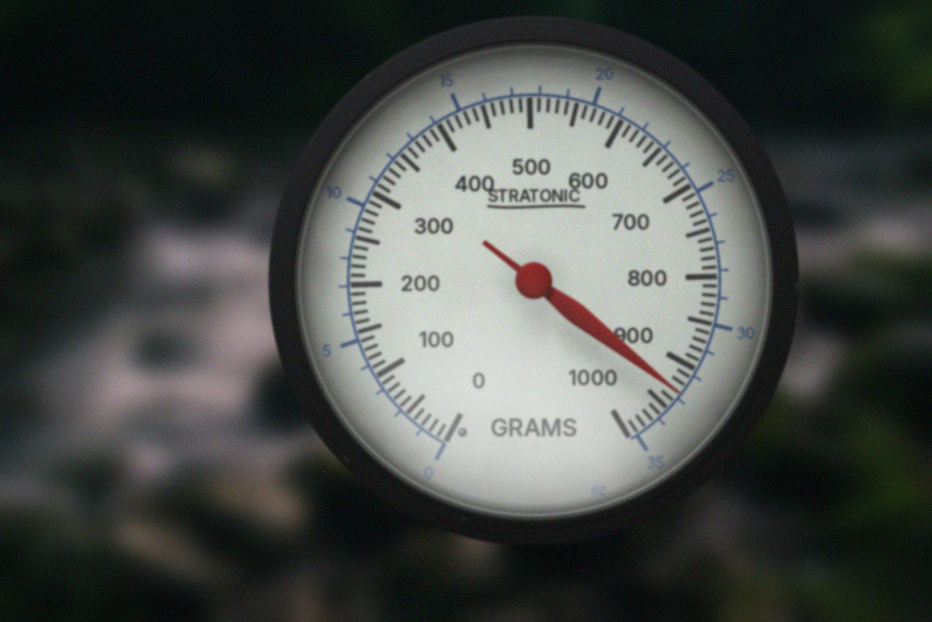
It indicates 930; g
